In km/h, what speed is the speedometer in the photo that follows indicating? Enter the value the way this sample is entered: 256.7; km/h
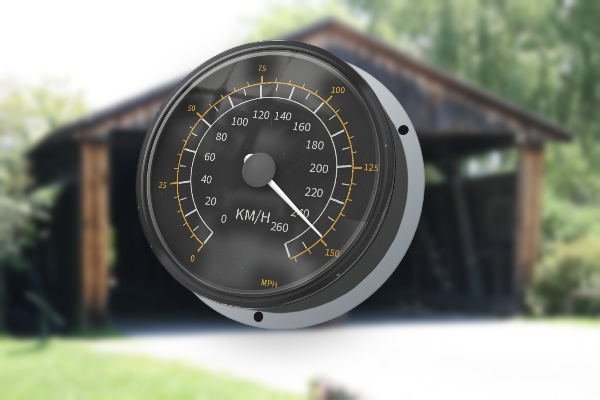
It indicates 240; km/h
